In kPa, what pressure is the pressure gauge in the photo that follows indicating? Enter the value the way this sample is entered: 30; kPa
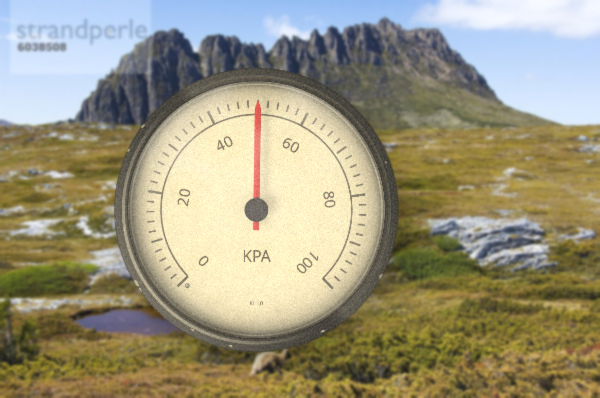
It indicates 50; kPa
